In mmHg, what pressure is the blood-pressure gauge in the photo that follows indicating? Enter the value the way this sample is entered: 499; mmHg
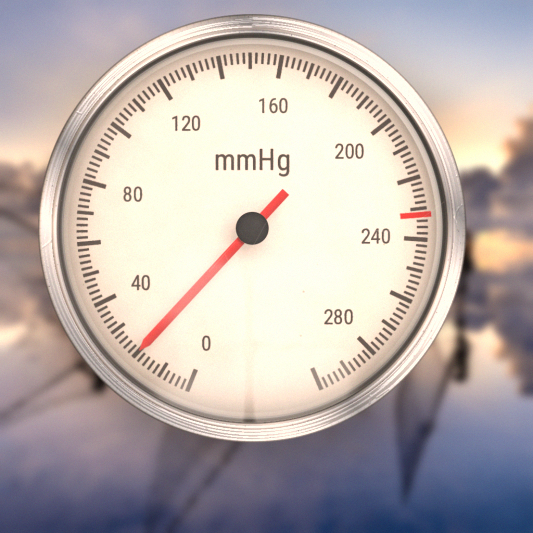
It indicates 20; mmHg
